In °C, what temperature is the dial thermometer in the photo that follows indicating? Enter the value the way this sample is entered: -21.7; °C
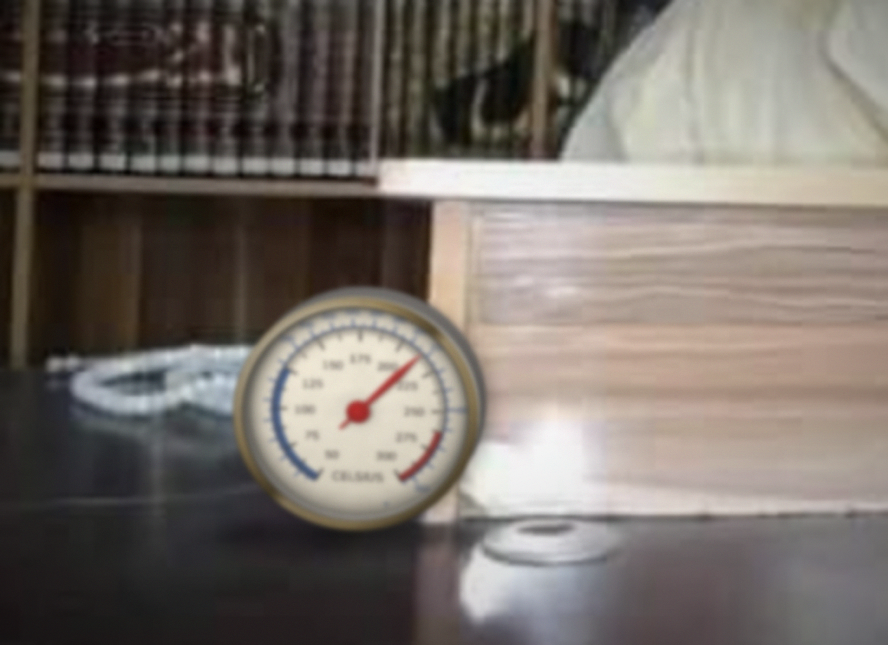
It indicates 212.5; °C
